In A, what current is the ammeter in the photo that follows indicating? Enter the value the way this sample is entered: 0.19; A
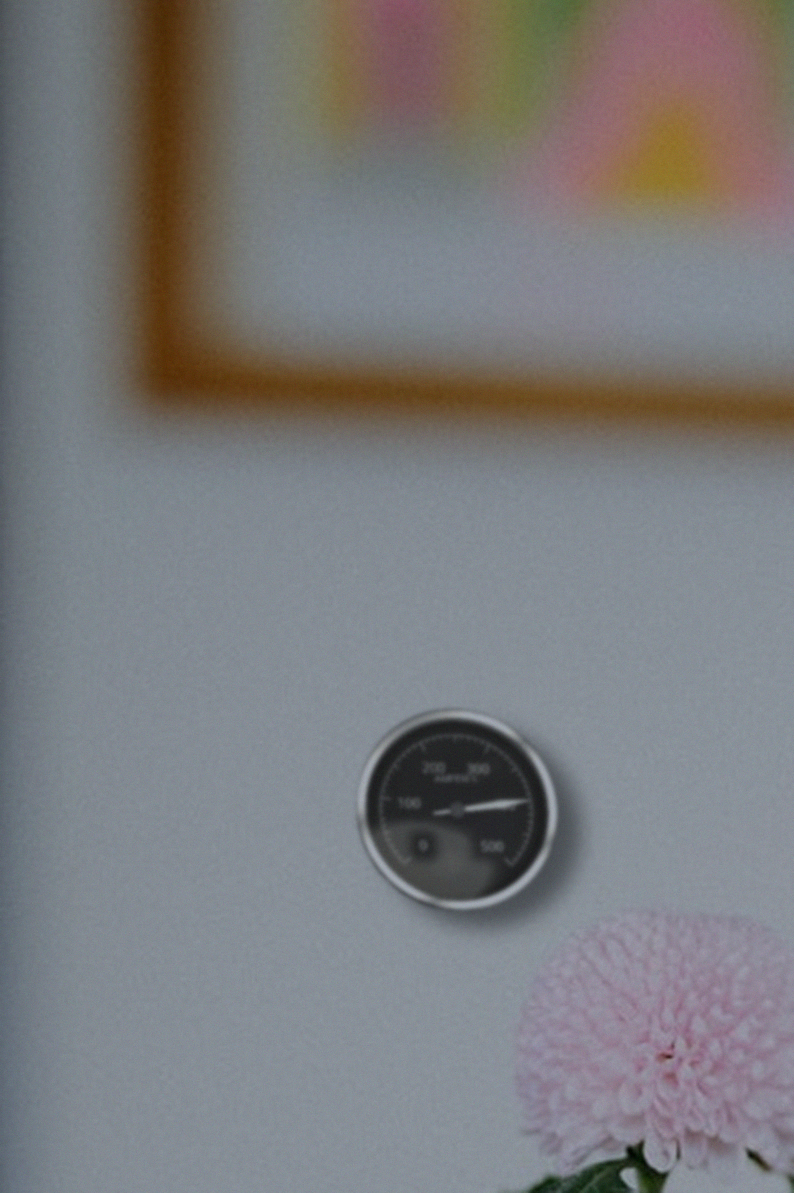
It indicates 400; A
